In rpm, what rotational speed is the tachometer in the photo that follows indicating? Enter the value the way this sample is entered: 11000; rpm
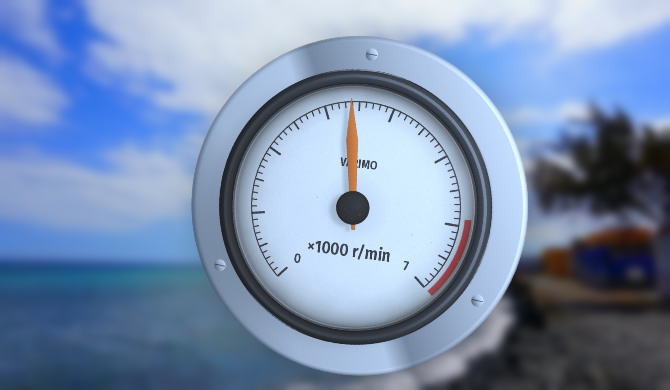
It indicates 3400; rpm
